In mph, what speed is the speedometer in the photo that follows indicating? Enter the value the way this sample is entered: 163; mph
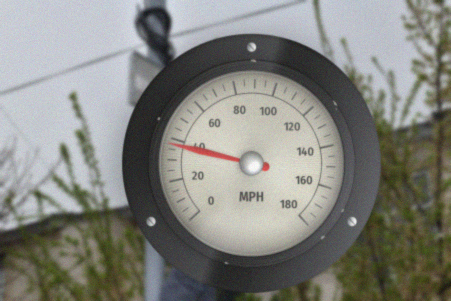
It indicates 37.5; mph
